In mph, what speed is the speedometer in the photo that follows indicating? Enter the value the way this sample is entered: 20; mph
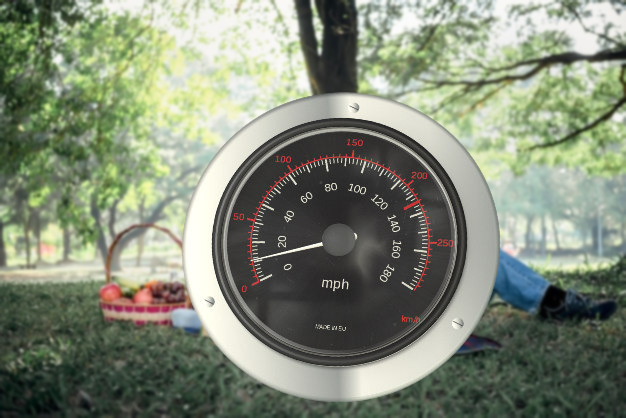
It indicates 10; mph
